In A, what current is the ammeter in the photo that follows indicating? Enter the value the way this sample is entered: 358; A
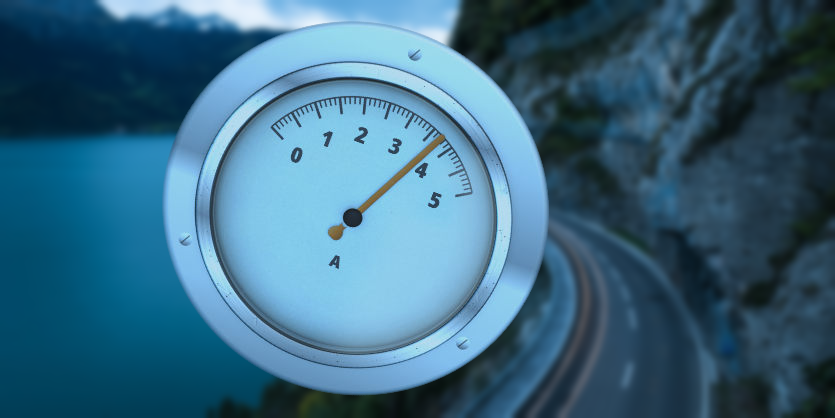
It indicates 3.7; A
